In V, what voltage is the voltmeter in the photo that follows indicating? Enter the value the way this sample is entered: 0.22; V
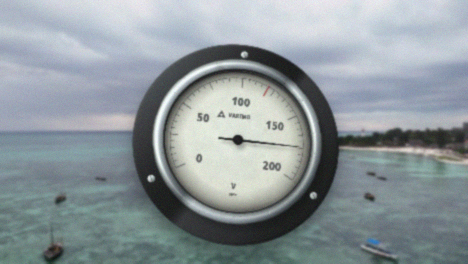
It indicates 175; V
